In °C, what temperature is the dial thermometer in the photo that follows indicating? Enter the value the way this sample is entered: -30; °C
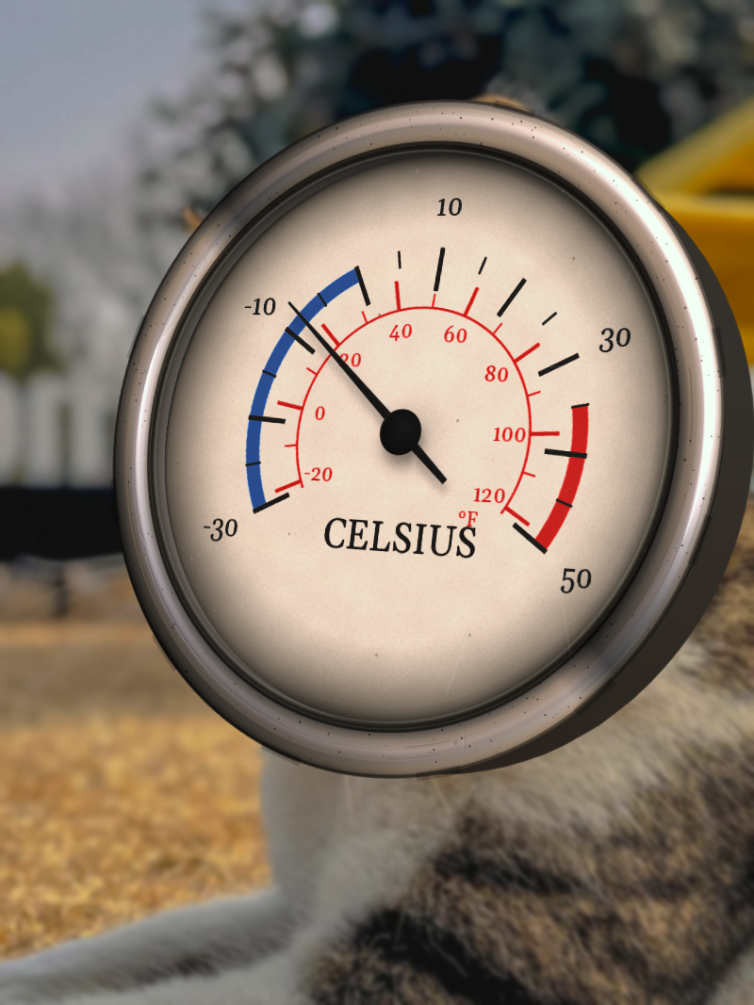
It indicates -7.5; °C
